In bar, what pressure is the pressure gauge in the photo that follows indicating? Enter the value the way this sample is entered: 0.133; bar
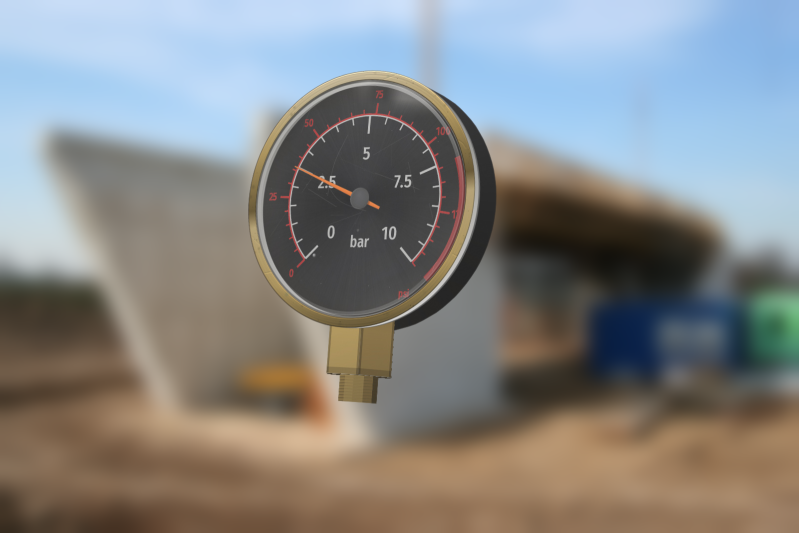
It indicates 2.5; bar
